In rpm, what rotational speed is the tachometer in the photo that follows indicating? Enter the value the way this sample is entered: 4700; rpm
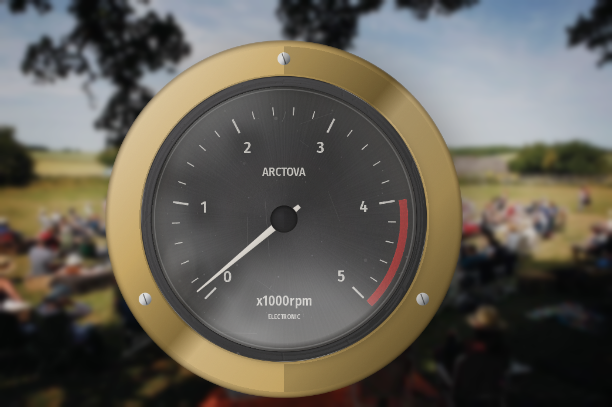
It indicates 100; rpm
